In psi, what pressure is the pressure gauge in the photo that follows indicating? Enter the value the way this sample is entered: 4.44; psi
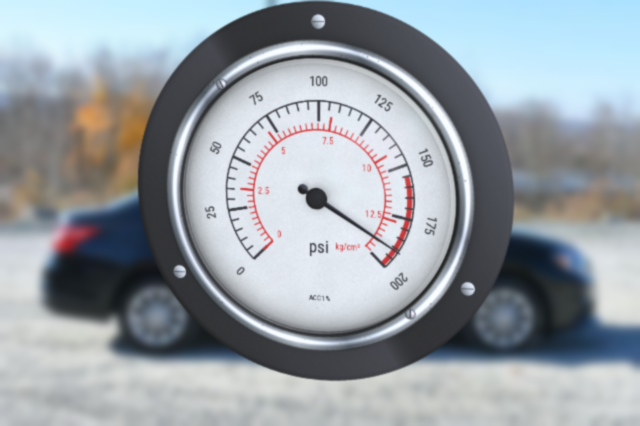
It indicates 190; psi
